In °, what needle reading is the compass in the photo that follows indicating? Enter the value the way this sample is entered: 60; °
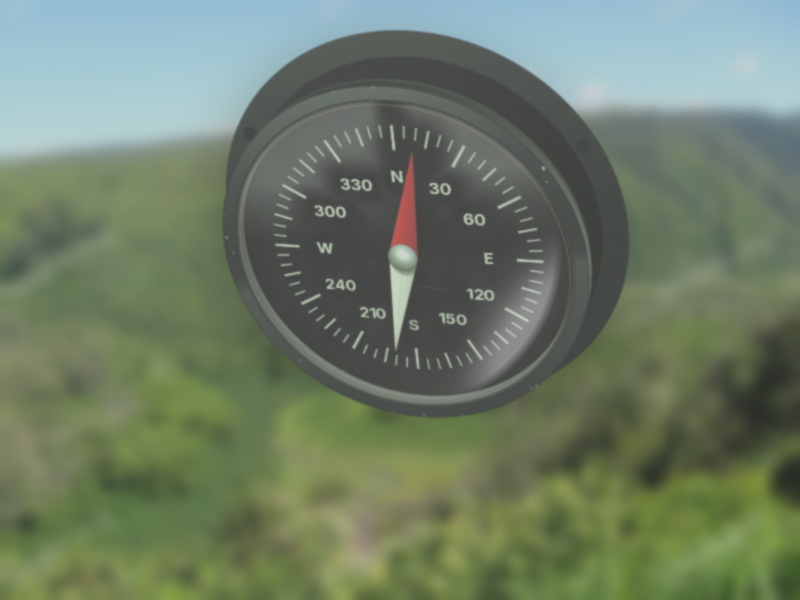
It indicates 10; °
